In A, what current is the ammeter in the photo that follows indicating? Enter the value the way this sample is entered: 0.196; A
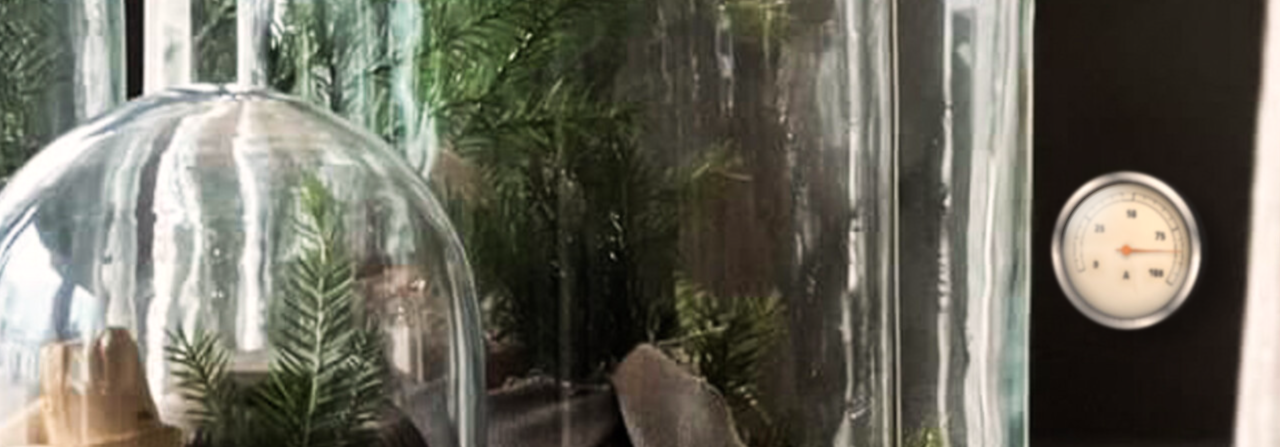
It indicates 85; A
